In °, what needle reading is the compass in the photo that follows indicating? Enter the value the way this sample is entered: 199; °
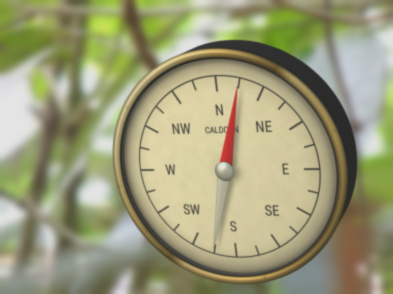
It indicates 15; °
